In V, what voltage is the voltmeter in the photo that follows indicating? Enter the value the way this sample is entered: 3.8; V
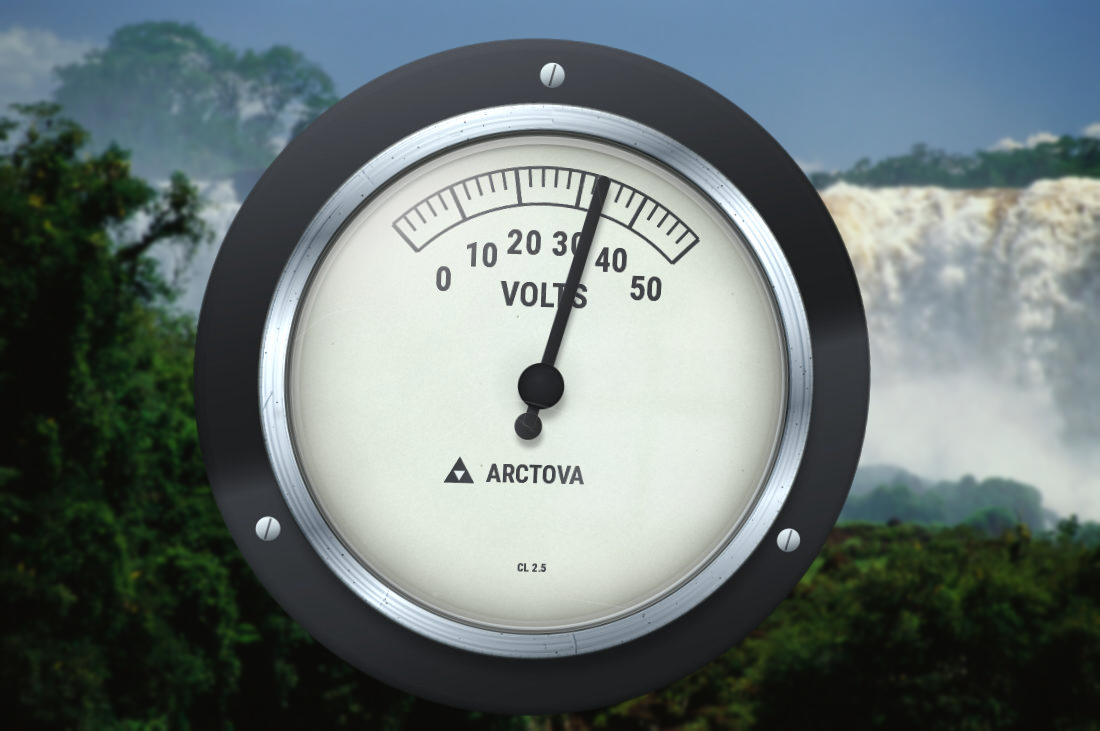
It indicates 33; V
